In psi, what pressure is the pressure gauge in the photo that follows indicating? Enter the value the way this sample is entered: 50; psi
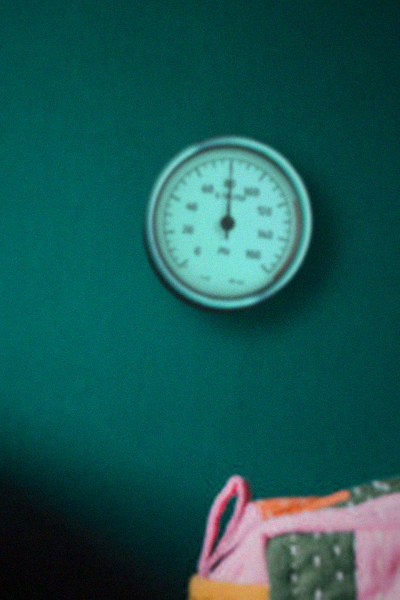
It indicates 80; psi
